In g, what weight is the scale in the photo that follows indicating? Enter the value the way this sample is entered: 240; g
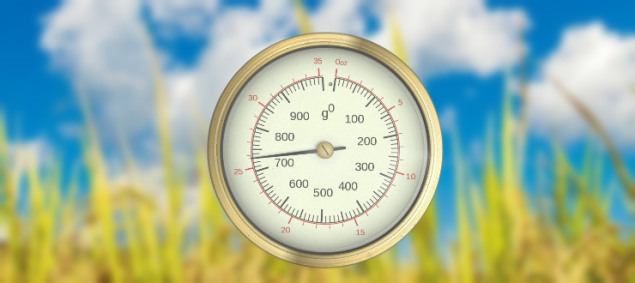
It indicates 730; g
